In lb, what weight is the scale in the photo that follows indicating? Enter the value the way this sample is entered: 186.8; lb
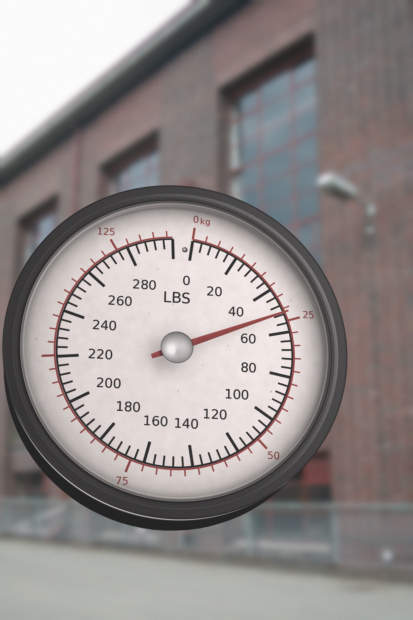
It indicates 52; lb
